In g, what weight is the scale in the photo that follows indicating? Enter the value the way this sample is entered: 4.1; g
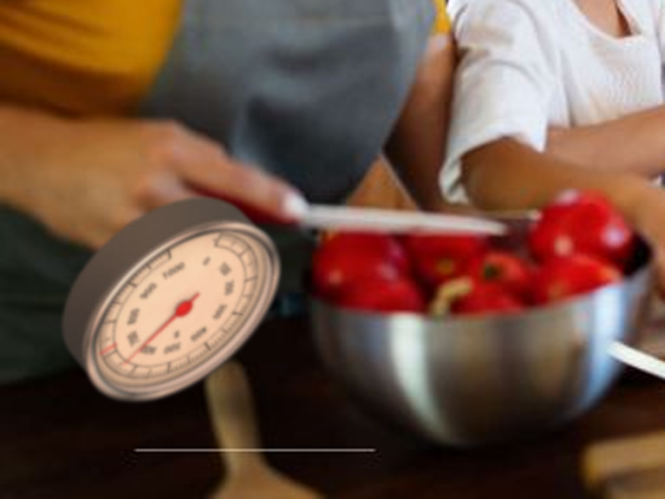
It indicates 650; g
